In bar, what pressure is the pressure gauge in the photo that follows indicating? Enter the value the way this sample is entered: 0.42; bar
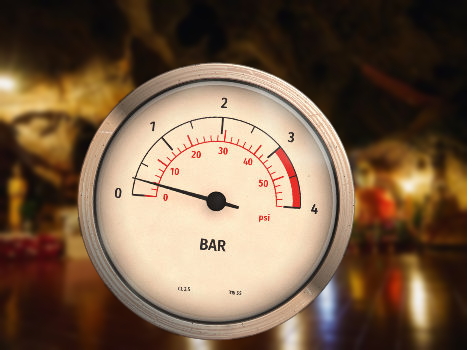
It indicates 0.25; bar
